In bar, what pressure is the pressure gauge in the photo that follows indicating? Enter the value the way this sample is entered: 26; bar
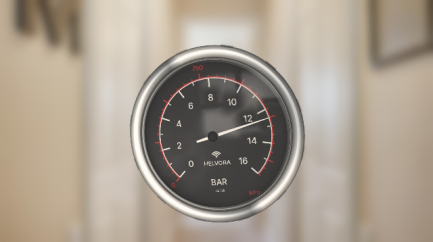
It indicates 12.5; bar
